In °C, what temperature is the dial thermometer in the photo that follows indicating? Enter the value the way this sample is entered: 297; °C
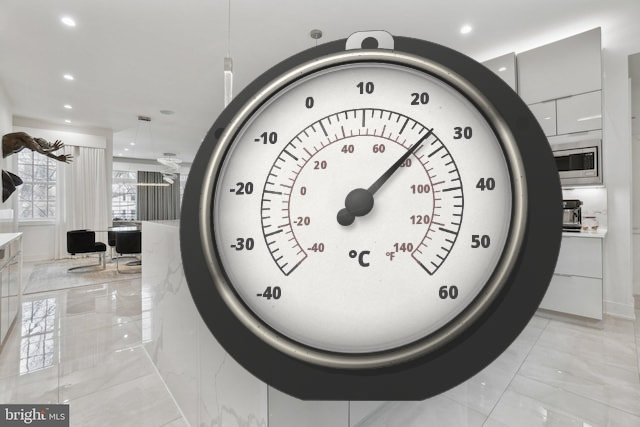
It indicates 26; °C
